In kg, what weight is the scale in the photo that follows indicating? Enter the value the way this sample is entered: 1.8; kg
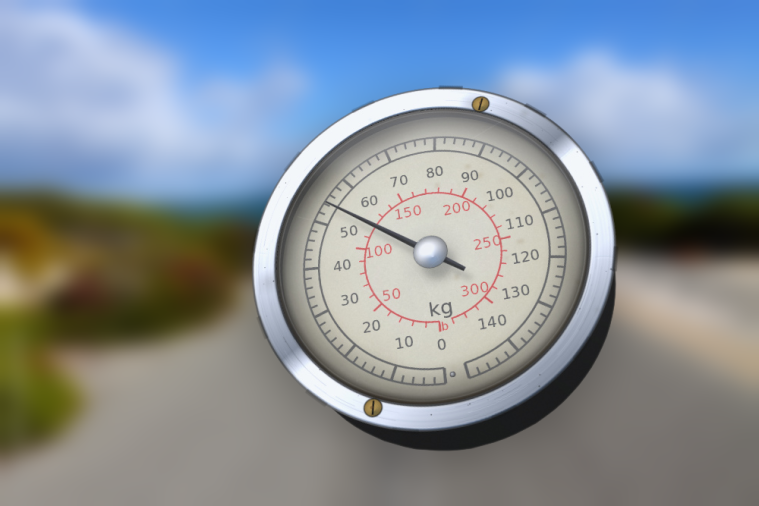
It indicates 54; kg
